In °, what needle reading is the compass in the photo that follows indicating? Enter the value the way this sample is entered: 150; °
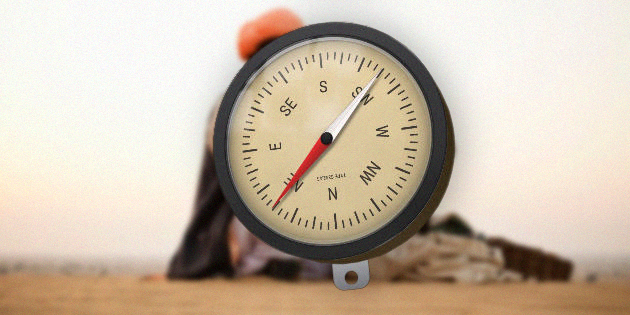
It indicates 45; °
